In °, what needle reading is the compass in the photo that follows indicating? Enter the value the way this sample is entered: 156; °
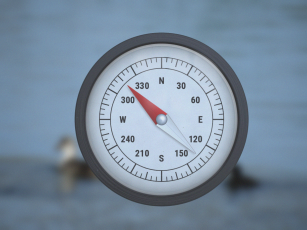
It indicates 315; °
